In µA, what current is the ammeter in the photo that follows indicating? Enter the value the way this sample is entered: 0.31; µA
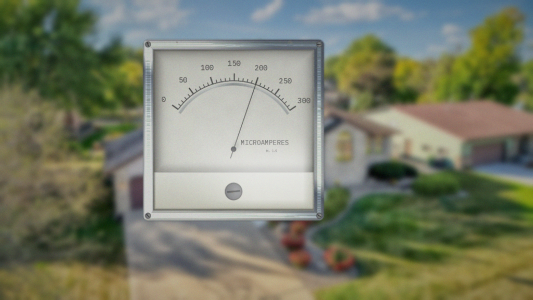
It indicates 200; µA
